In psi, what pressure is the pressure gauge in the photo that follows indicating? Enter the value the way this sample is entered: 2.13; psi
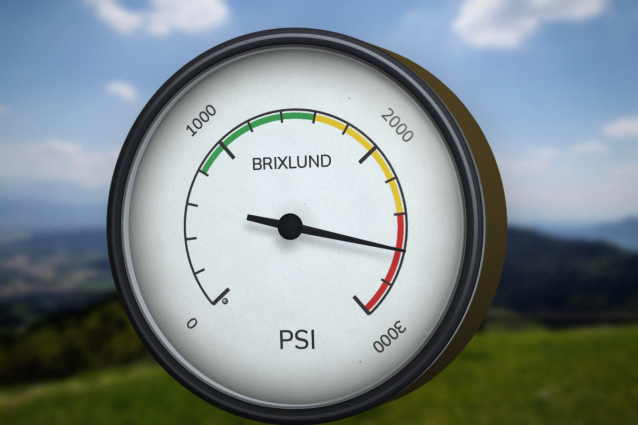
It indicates 2600; psi
